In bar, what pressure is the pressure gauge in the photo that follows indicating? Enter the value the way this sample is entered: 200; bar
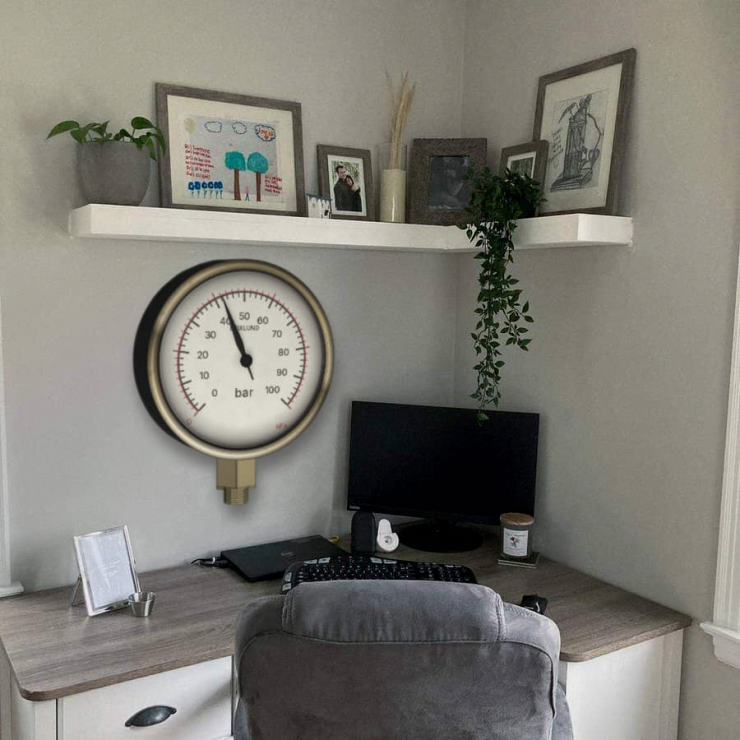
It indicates 42; bar
